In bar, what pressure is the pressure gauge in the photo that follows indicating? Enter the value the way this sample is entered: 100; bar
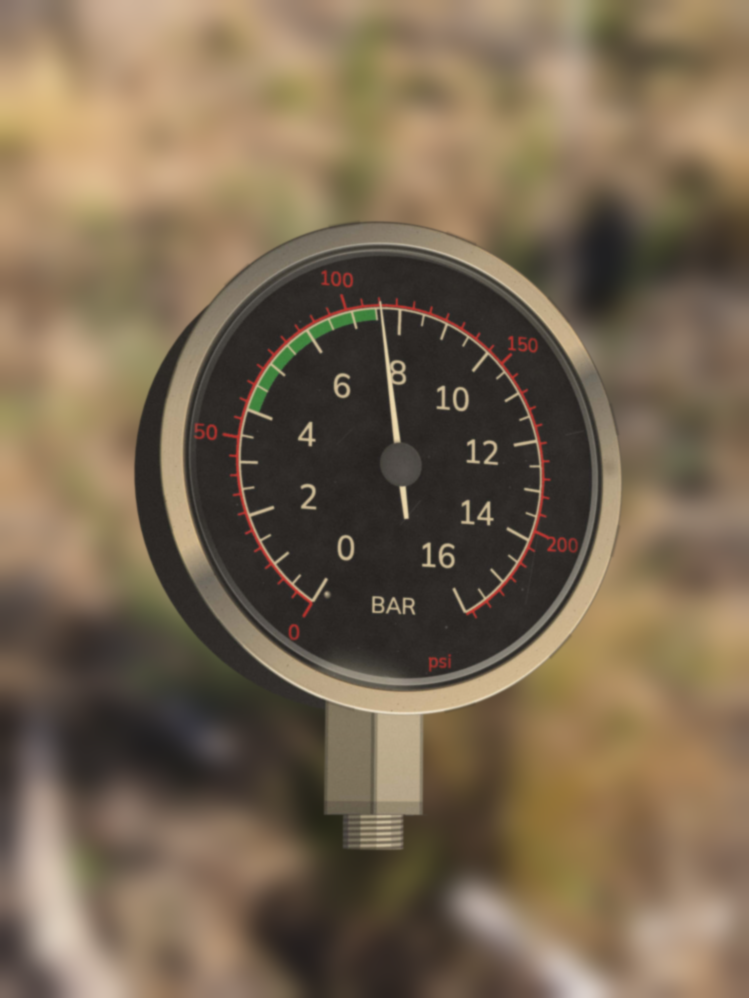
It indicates 7.5; bar
